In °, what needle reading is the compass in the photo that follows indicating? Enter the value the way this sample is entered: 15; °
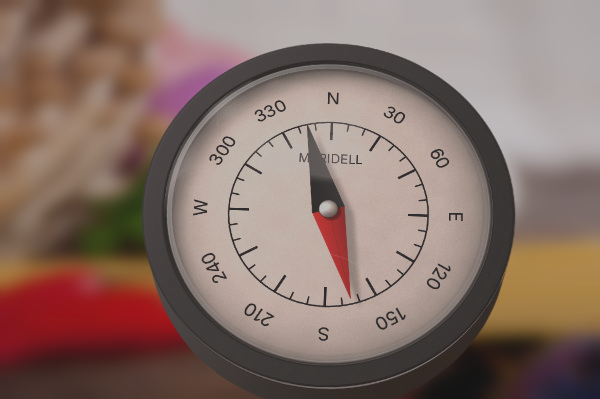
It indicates 165; °
